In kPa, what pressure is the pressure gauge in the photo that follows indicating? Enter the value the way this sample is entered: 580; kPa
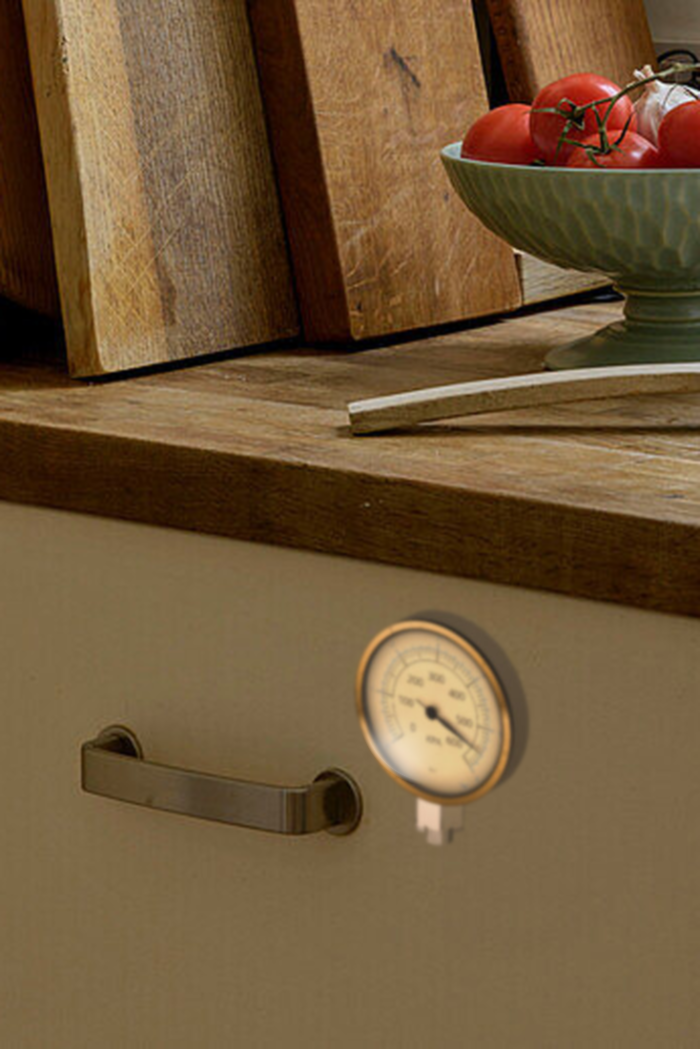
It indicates 550; kPa
